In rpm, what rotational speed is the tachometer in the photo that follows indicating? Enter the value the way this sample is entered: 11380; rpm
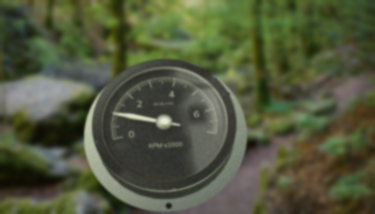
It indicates 1000; rpm
